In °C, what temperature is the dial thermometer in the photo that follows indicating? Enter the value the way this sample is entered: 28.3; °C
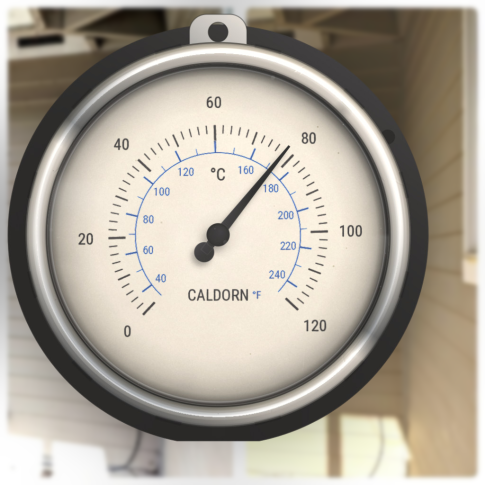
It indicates 78; °C
